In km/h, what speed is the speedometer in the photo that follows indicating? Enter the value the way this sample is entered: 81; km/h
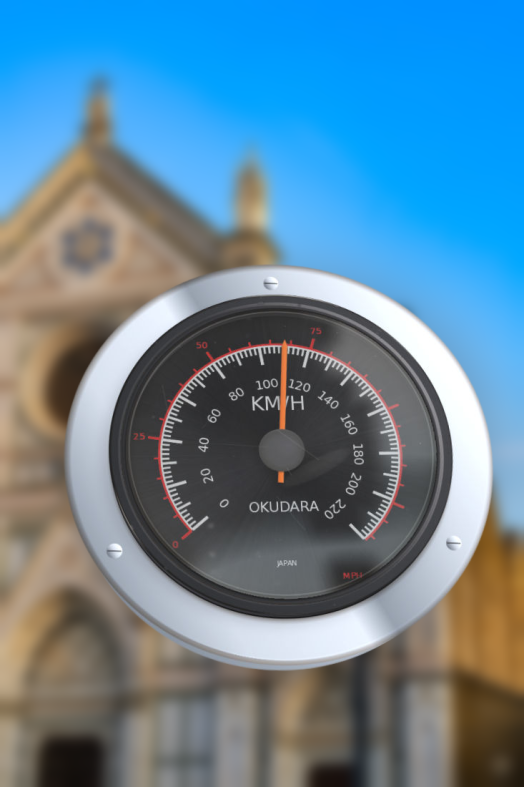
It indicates 110; km/h
